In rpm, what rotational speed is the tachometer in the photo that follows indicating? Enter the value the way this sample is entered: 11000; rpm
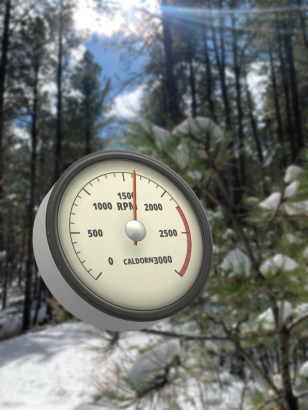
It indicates 1600; rpm
